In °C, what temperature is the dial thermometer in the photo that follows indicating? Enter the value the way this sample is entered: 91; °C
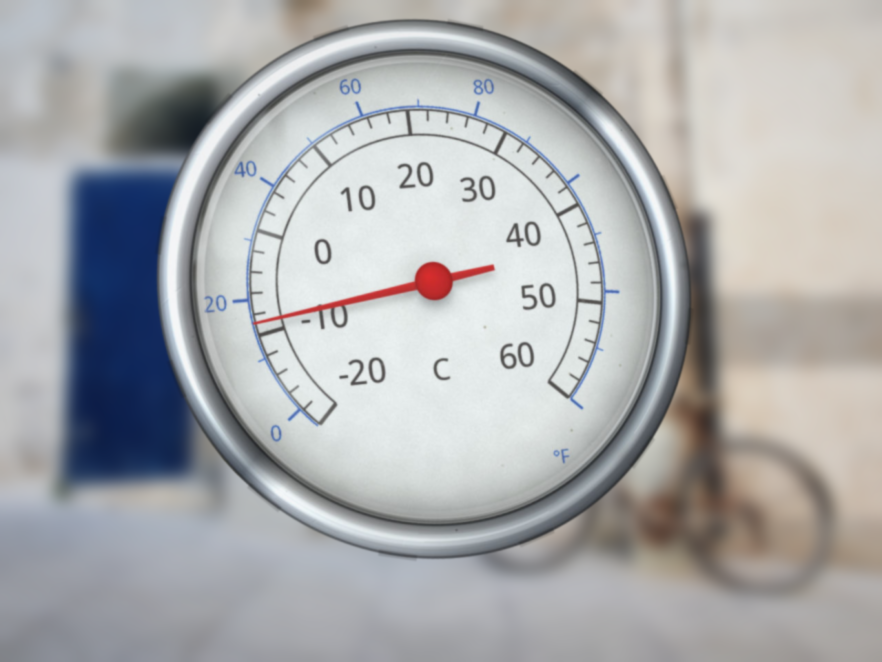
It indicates -9; °C
